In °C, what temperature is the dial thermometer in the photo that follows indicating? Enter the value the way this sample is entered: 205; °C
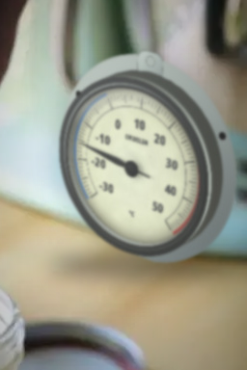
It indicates -15; °C
